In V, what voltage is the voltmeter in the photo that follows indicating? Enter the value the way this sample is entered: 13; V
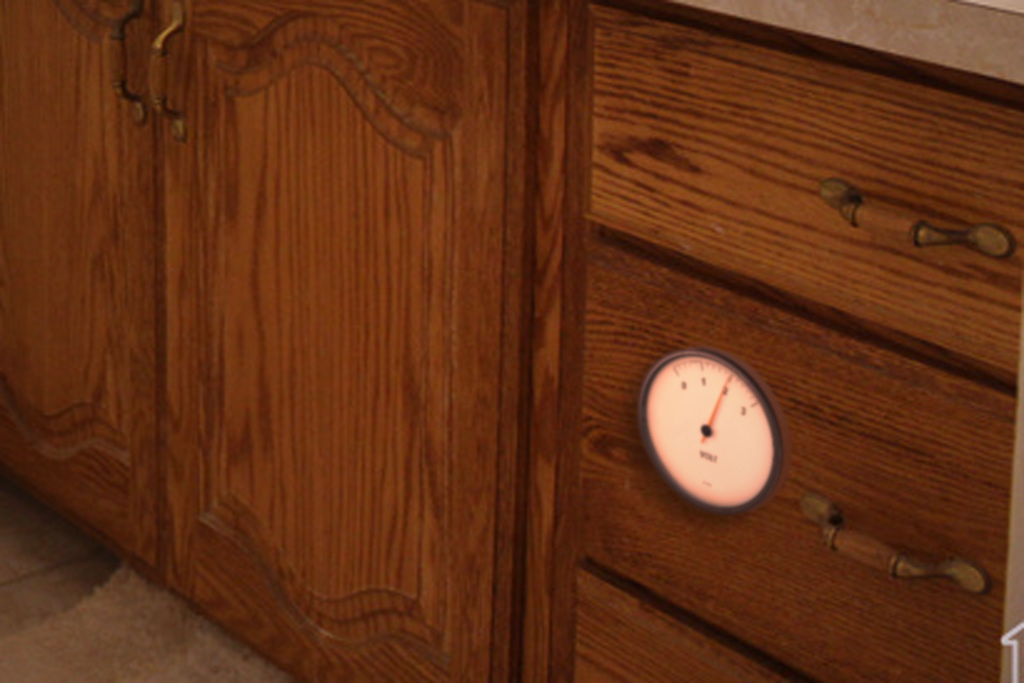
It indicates 2; V
